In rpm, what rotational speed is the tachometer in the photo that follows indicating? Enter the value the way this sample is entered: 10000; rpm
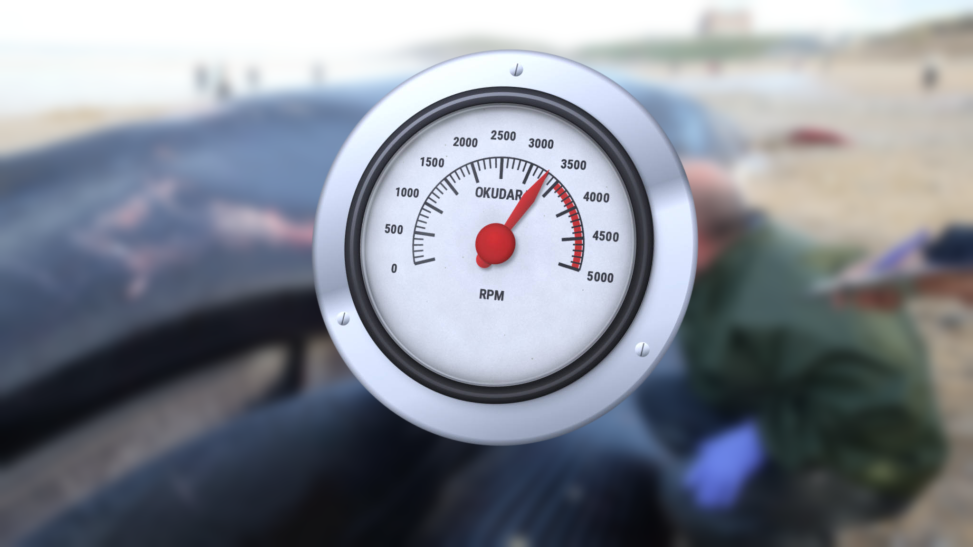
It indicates 3300; rpm
